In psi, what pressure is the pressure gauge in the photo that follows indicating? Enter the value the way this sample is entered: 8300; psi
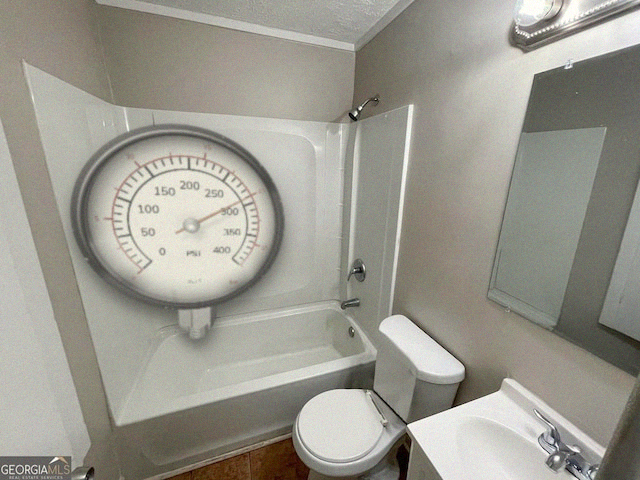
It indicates 290; psi
